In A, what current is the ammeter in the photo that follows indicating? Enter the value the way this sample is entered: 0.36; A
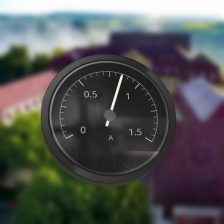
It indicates 0.85; A
